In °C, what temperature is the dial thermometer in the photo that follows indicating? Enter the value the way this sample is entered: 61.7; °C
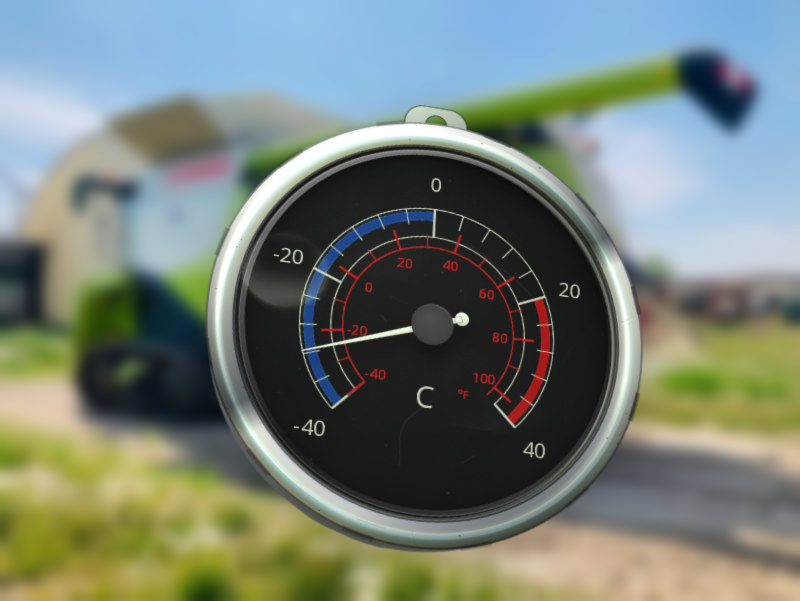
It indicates -32; °C
